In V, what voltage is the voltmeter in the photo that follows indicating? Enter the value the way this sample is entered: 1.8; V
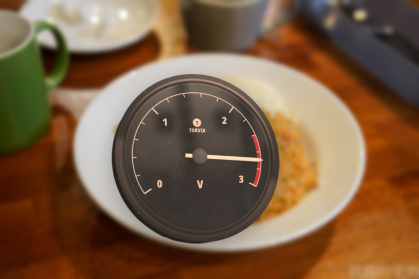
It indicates 2.7; V
